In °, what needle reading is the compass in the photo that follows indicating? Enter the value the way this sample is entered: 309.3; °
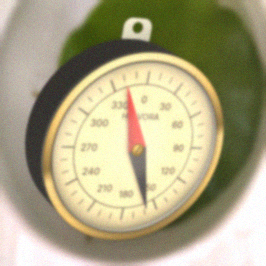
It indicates 340; °
